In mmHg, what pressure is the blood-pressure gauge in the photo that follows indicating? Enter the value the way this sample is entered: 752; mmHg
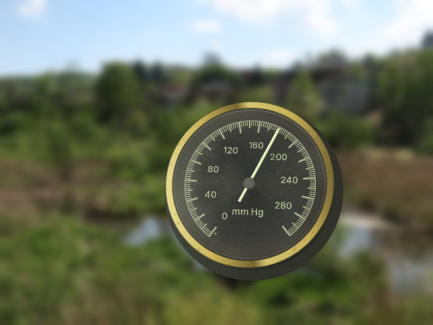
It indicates 180; mmHg
